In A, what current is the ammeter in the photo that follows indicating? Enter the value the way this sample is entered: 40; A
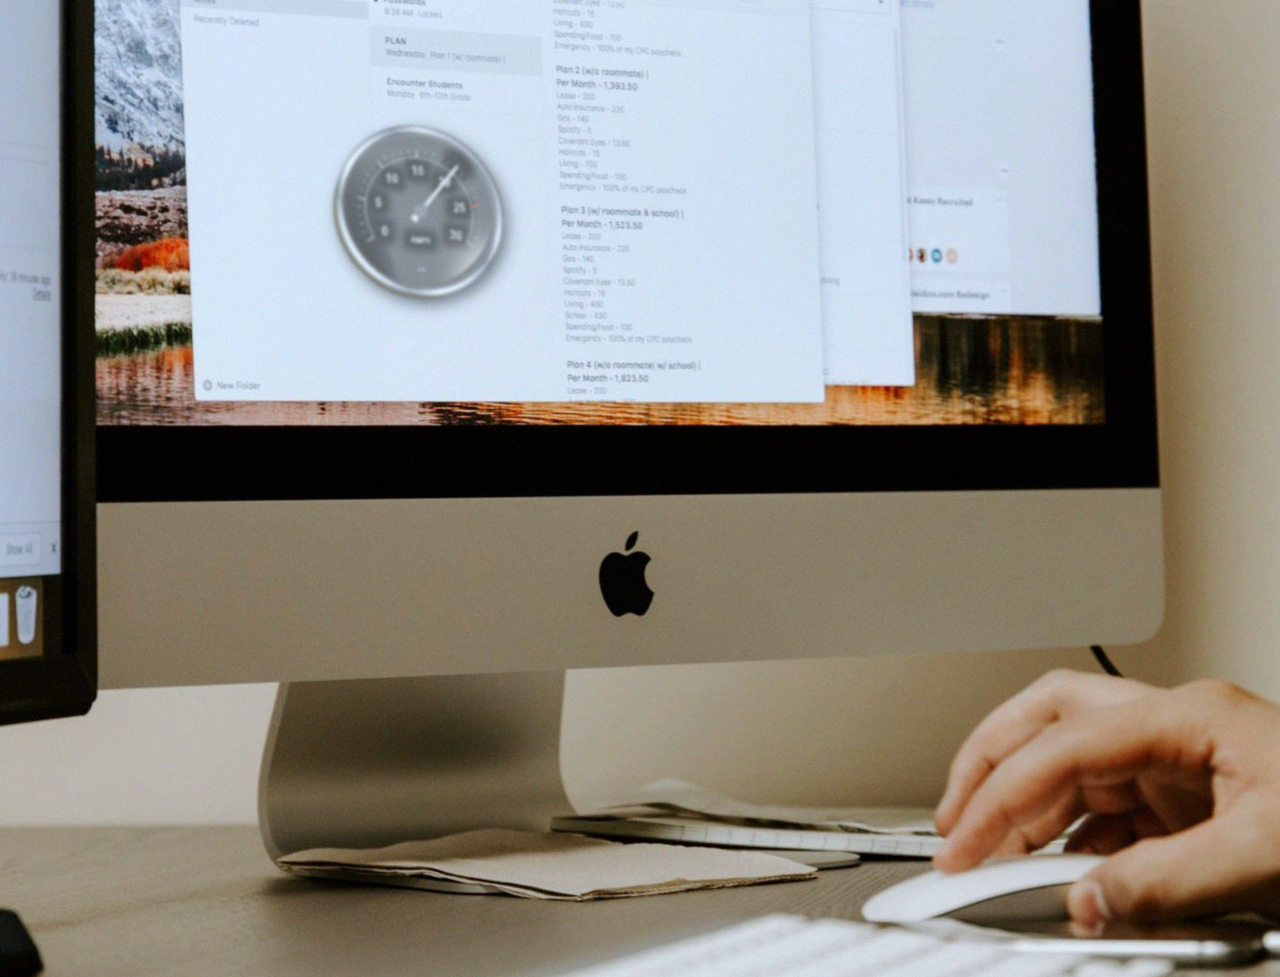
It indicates 20; A
